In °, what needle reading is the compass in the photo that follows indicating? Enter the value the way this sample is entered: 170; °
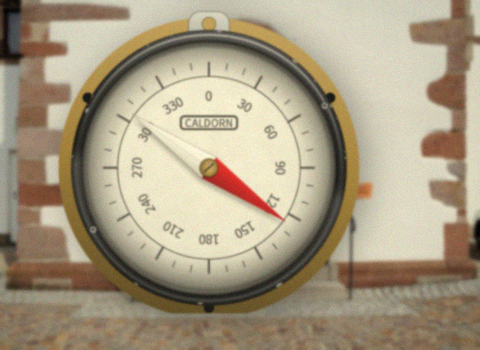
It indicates 125; °
